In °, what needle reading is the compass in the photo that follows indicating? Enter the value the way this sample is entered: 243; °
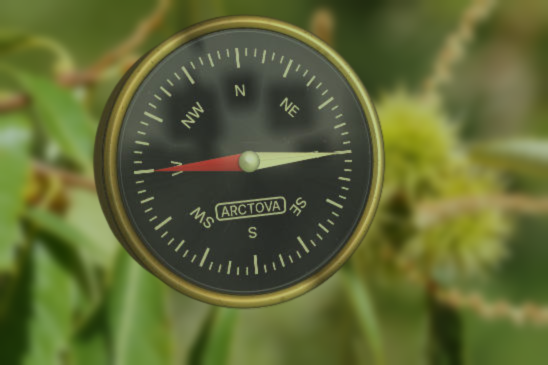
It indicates 270; °
